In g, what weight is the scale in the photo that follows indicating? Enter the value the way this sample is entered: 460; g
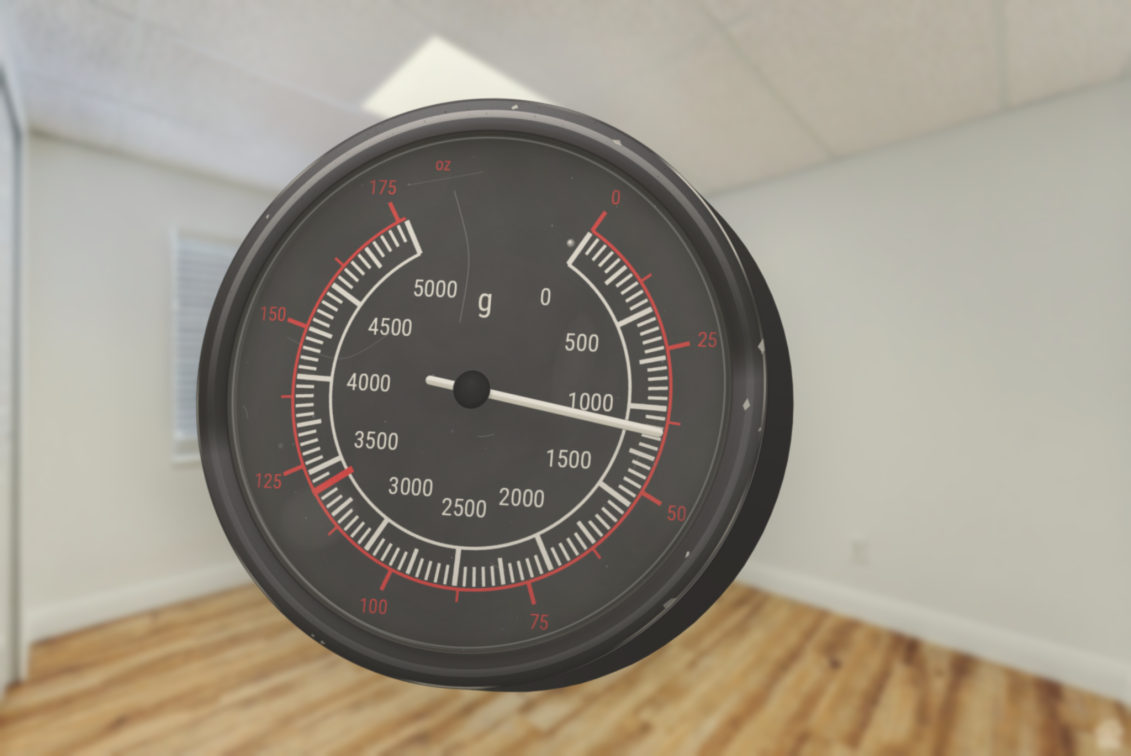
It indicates 1125; g
